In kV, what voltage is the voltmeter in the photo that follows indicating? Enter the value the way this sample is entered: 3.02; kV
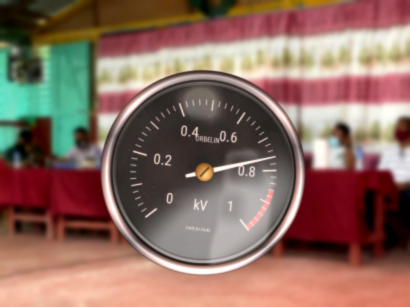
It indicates 0.76; kV
